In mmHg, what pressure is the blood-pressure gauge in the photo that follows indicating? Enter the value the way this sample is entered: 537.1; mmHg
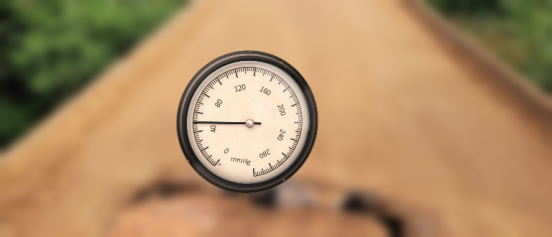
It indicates 50; mmHg
